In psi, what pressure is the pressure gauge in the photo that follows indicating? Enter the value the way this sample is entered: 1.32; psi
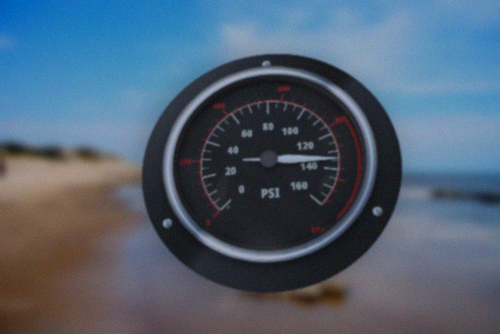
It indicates 135; psi
